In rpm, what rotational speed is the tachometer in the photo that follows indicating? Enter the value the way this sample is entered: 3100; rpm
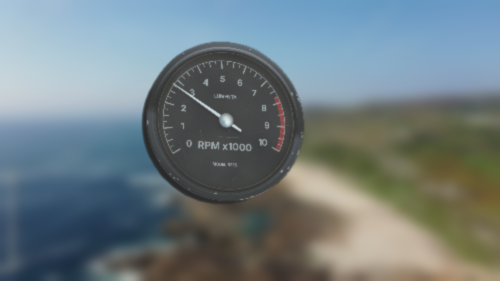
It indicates 2750; rpm
